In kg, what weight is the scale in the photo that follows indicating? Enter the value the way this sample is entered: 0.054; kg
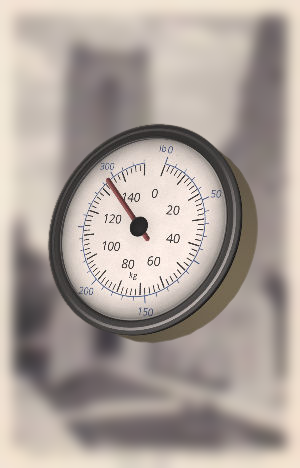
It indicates 134; kg
